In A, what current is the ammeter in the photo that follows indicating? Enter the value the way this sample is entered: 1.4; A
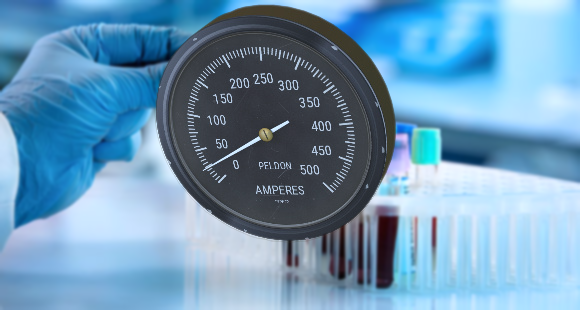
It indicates 25; A
